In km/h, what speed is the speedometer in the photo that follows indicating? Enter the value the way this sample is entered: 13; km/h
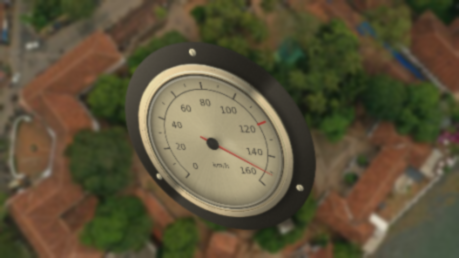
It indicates 150; km/h
